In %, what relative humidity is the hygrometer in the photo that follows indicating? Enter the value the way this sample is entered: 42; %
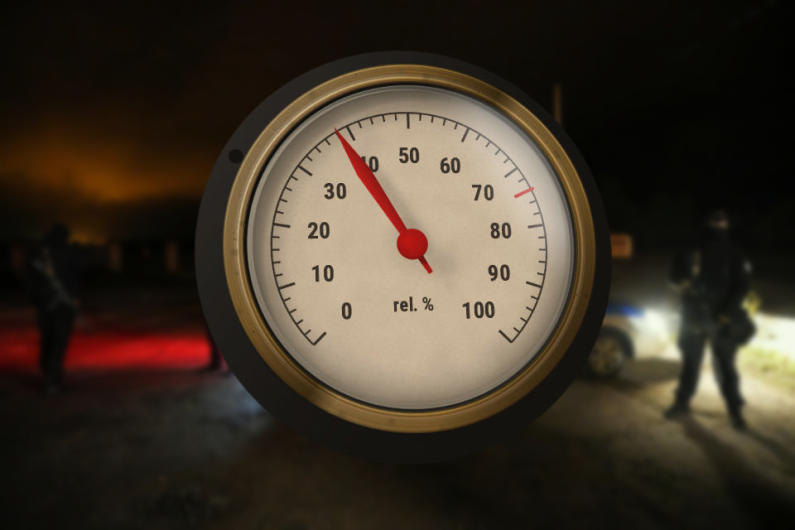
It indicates 38; %
